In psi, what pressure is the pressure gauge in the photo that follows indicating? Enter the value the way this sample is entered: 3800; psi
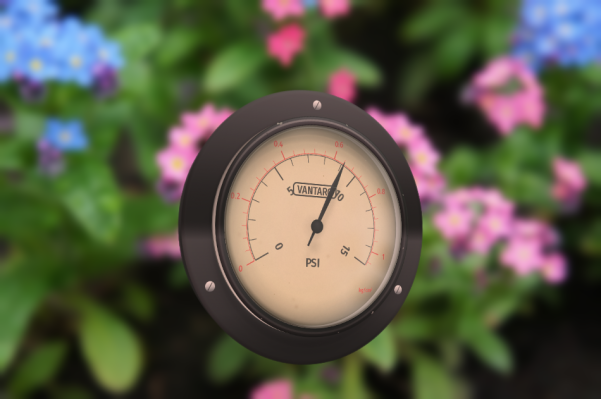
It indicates 9; psi
